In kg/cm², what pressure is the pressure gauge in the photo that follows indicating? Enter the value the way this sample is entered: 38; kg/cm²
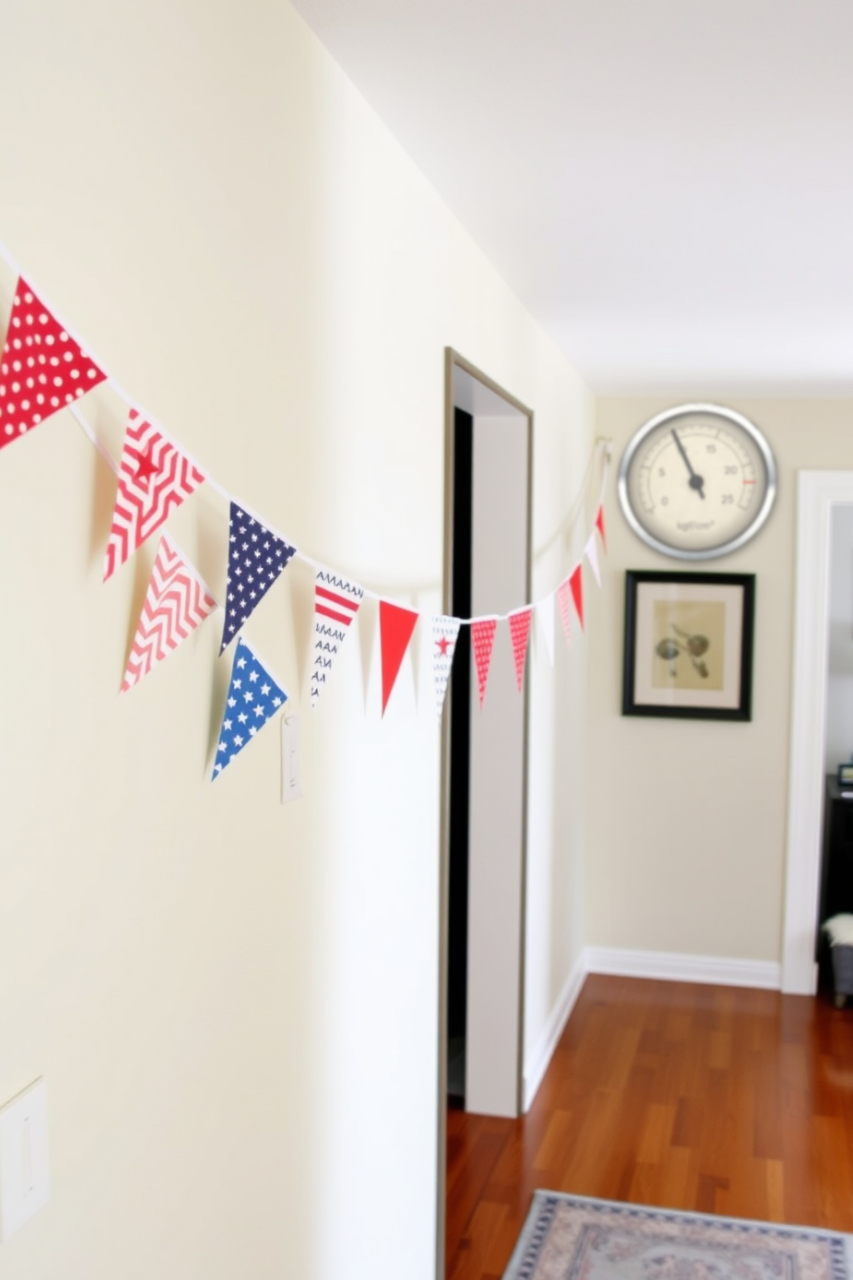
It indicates 10; kg/cm²
